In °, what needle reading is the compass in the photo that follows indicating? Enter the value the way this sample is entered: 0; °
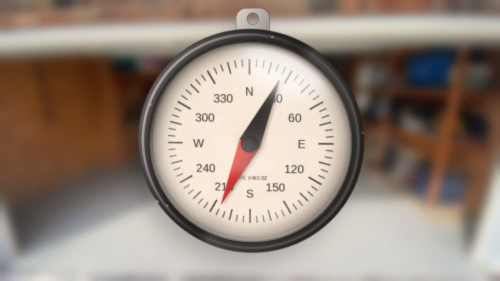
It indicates 205; °
